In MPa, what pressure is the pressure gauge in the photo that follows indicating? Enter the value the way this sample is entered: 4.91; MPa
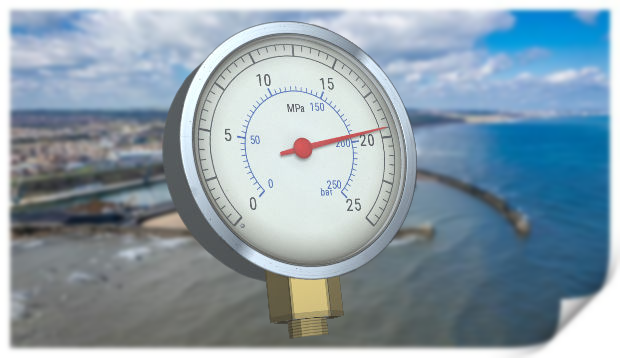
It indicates 19.5; MPa
